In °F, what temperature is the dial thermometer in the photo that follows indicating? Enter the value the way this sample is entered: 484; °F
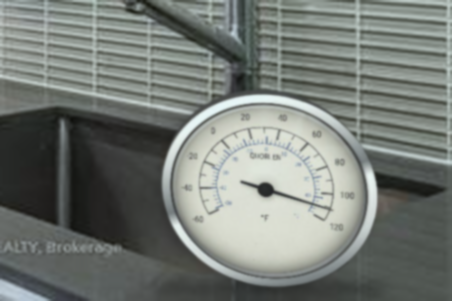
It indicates 110; °F
